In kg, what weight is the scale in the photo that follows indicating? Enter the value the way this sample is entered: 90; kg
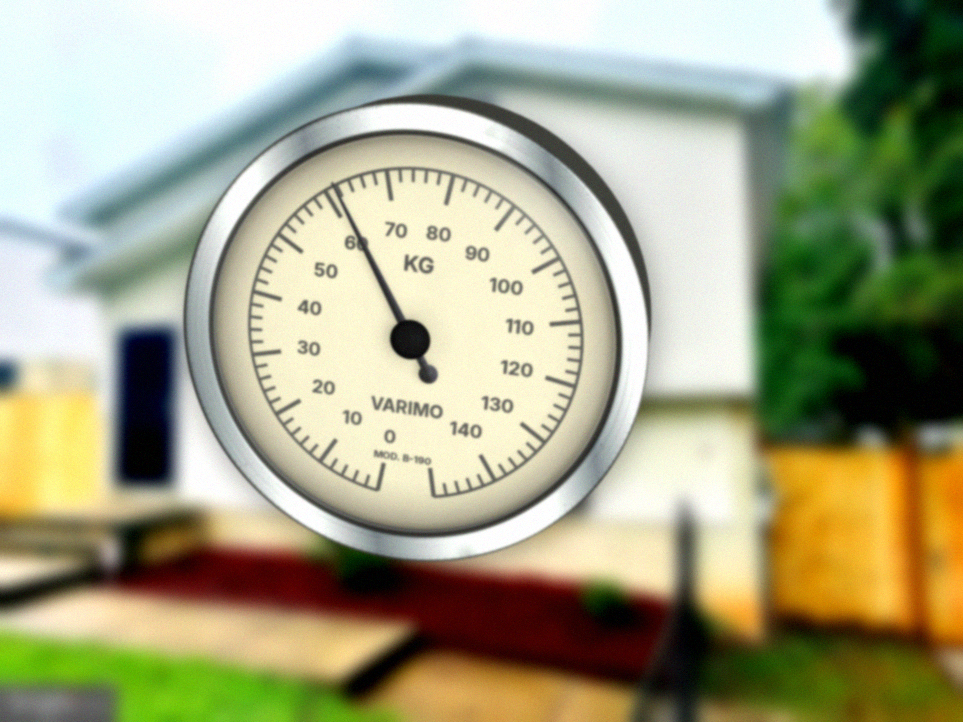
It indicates 62; kg
